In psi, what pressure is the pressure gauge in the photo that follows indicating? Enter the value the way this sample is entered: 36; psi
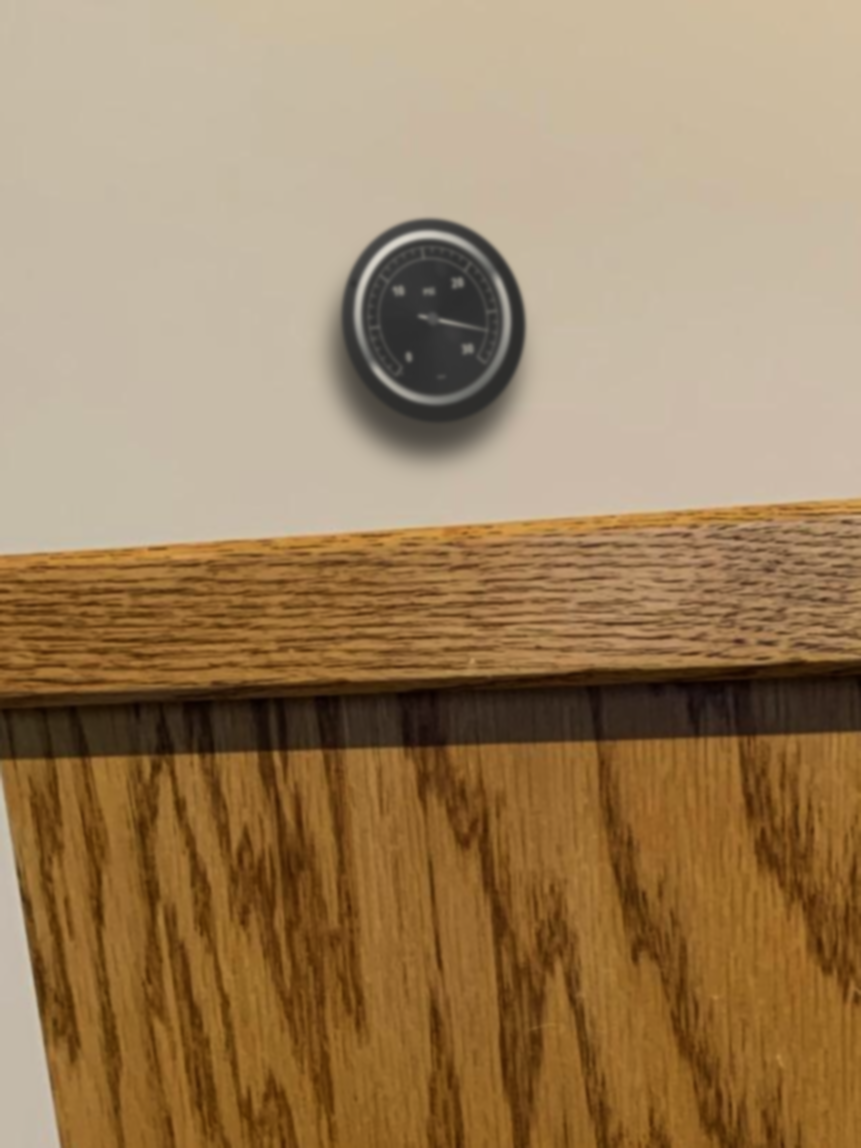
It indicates 27; psi
